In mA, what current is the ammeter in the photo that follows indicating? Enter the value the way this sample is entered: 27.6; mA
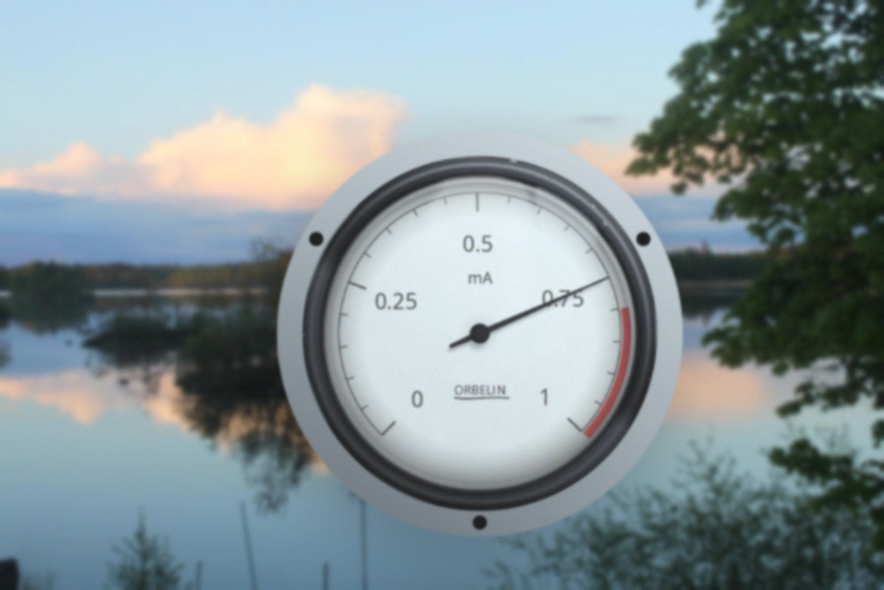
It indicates 0.75; mA
